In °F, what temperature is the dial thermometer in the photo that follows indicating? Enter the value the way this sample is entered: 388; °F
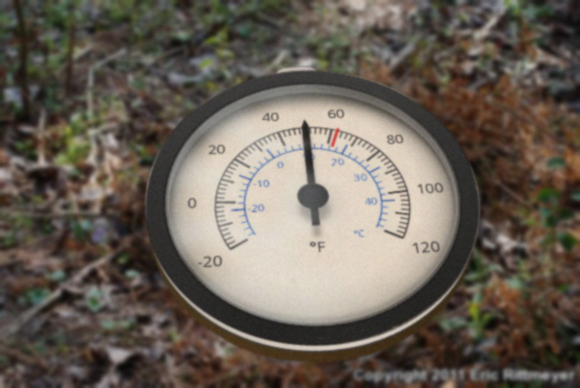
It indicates 50; °F
